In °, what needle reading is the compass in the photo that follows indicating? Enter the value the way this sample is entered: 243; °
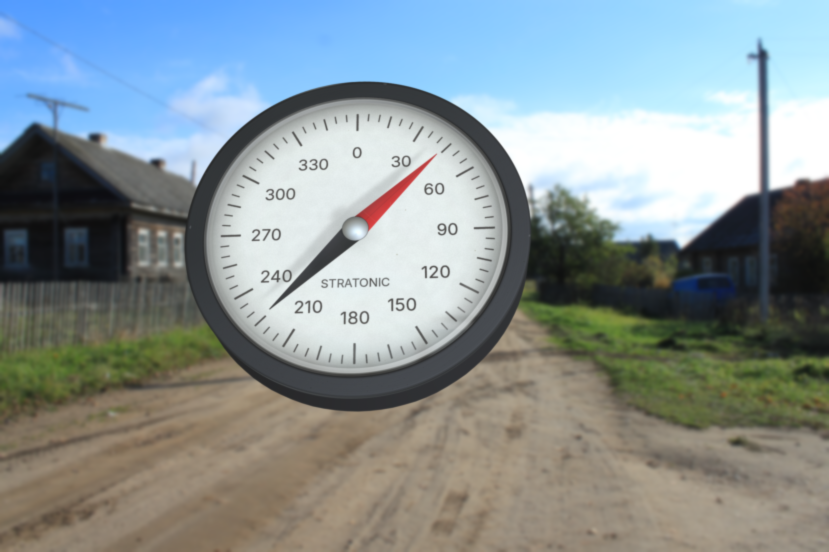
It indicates 45; °
